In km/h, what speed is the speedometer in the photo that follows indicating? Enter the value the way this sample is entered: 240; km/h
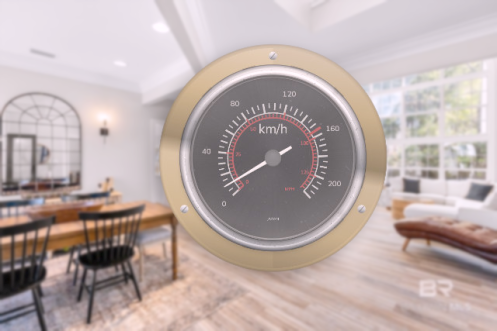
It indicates 10; km/h
